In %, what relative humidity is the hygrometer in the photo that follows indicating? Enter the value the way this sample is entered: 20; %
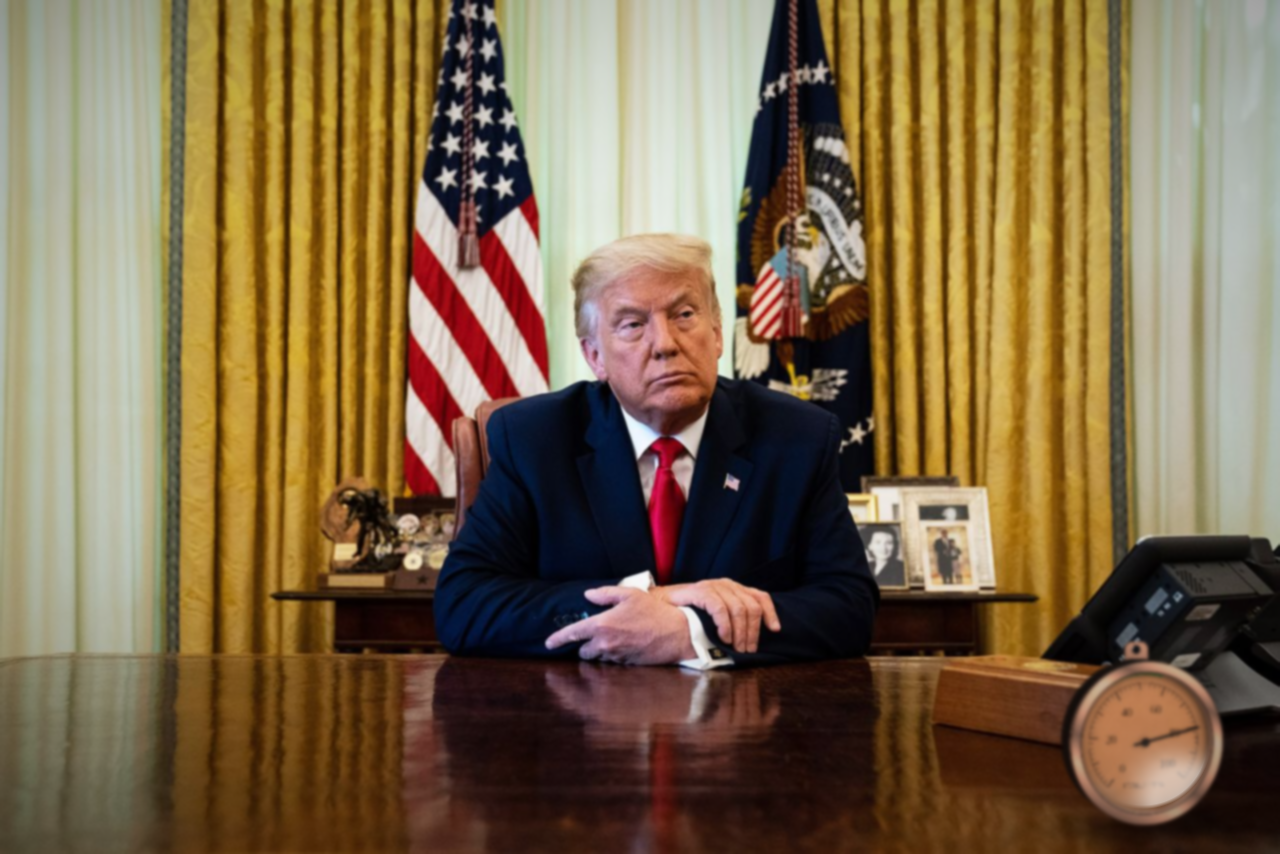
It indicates 80; %
